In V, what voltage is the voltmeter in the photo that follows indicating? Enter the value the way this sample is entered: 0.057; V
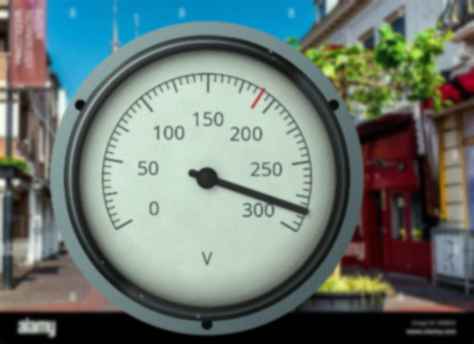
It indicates 285; V
